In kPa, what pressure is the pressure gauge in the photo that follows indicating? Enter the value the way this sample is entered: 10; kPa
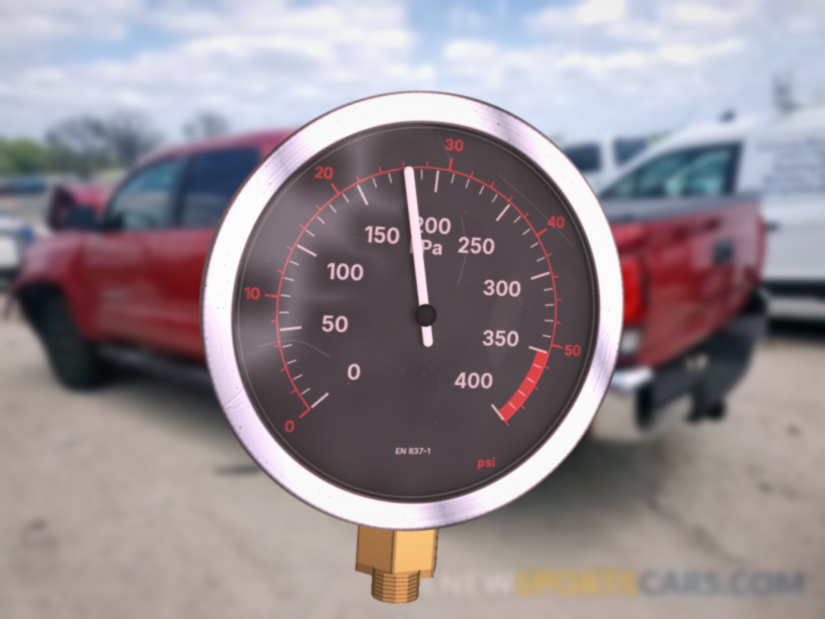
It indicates 180; kPa
